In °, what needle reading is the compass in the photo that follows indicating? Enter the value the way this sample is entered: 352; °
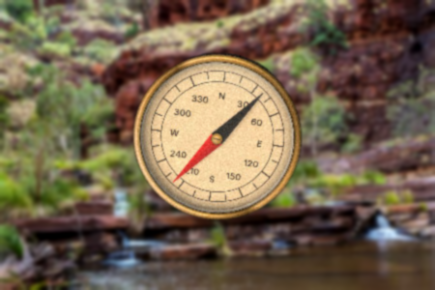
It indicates 217.5; °
